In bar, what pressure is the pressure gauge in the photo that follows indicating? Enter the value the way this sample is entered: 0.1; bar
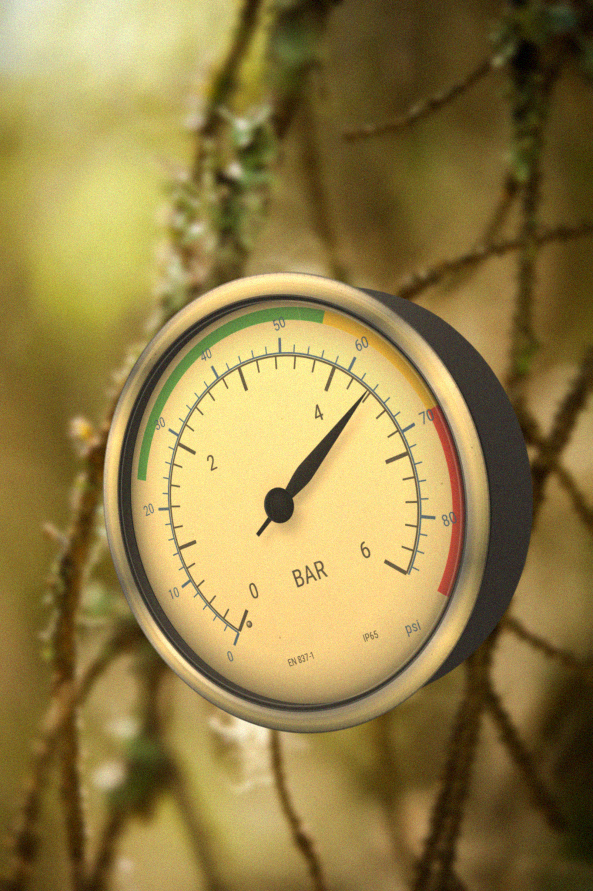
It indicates 4.4; bar
